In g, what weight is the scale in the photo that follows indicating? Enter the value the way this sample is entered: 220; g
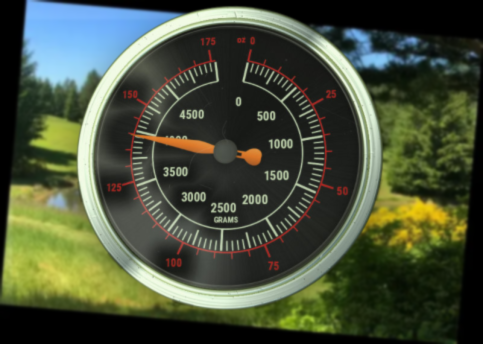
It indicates 3950; g
